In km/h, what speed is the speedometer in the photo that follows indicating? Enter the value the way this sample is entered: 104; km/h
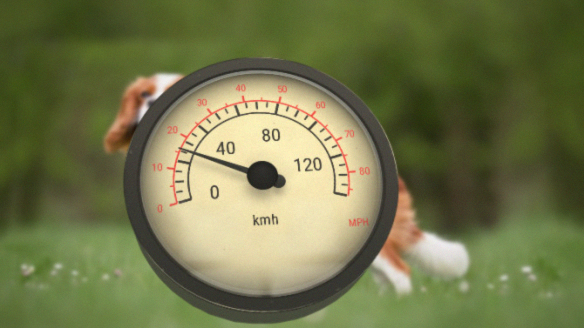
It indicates 25; km/h
